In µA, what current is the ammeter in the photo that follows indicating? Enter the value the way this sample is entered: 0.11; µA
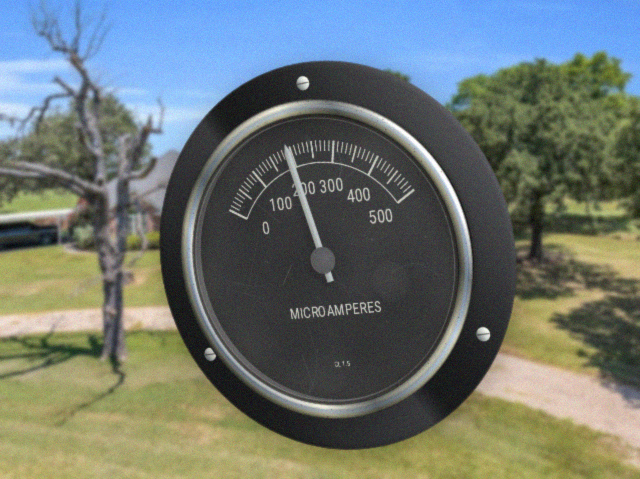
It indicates 200; µA
